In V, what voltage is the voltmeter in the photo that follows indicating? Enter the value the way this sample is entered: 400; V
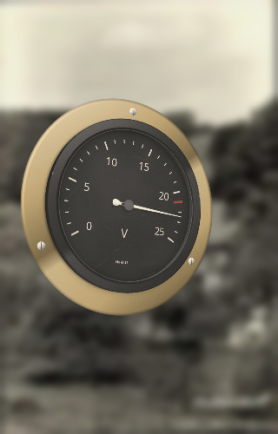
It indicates 22.5; V
